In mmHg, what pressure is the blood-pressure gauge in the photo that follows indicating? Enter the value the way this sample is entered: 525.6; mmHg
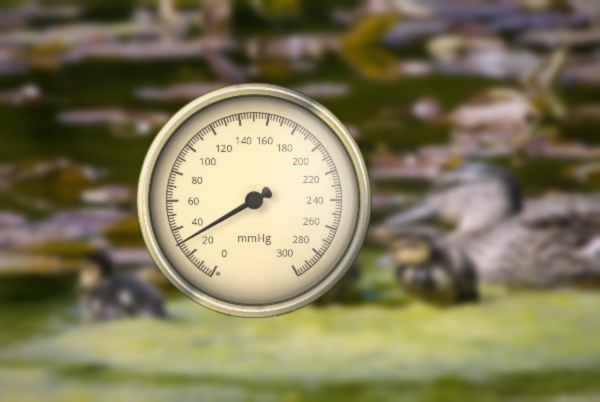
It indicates 30; mmHg
